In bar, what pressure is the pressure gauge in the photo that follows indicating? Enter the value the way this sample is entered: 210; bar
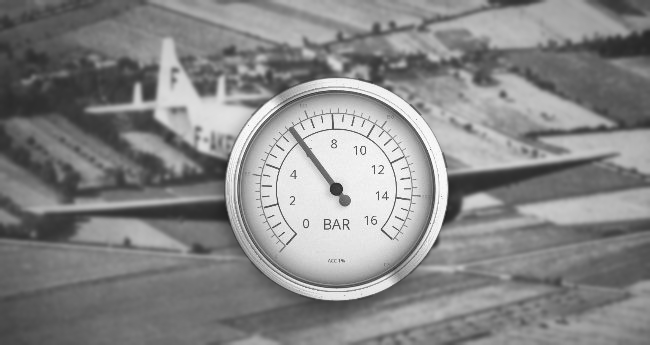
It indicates 6; bar
